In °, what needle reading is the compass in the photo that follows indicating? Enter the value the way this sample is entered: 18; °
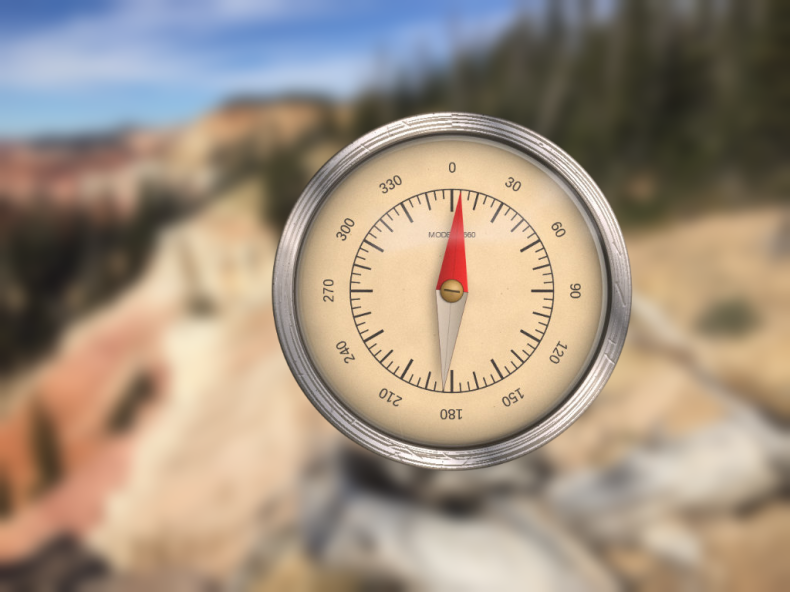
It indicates 5; °
